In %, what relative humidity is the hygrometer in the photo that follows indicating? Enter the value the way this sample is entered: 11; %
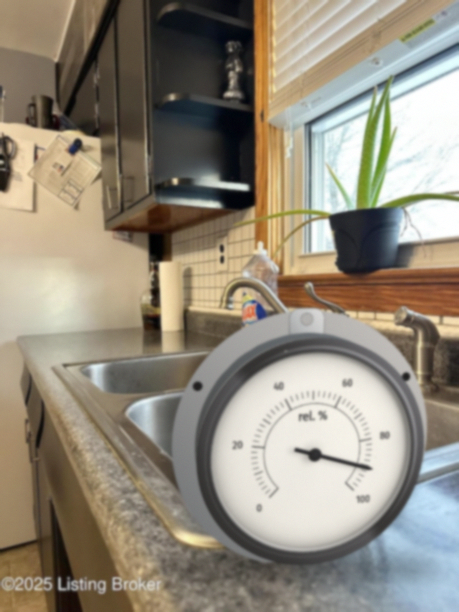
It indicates 90; %
